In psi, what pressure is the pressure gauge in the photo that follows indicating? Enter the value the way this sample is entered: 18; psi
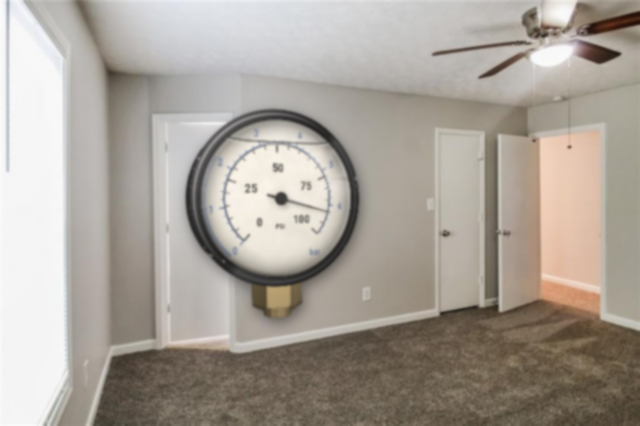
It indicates 90; psi
